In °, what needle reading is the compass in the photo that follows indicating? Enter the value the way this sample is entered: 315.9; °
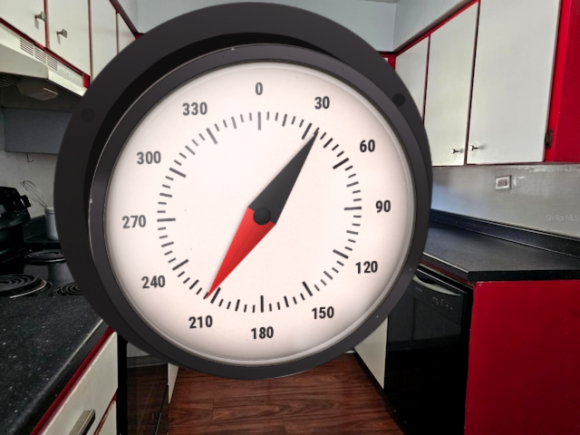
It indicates 215; °
